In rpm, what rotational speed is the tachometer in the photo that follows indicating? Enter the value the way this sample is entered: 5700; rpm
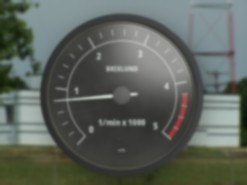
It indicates 800; rpm
